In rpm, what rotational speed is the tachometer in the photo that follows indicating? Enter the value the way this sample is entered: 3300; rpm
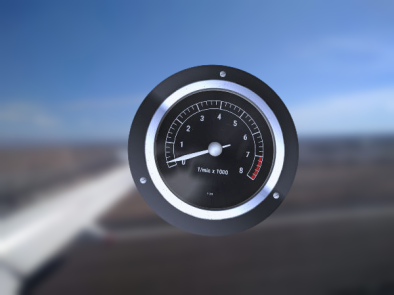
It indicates 200; rpm
